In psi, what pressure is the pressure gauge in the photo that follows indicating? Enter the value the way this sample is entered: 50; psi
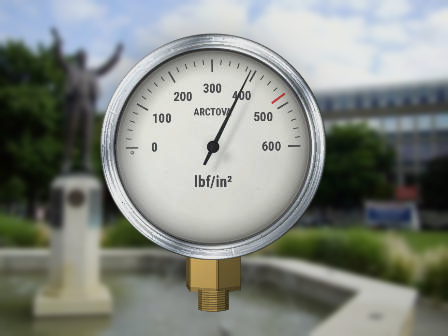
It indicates 390; psi
